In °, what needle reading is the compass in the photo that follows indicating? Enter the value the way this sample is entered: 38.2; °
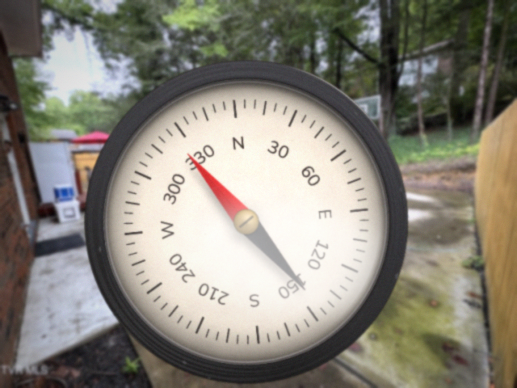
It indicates 325; °
